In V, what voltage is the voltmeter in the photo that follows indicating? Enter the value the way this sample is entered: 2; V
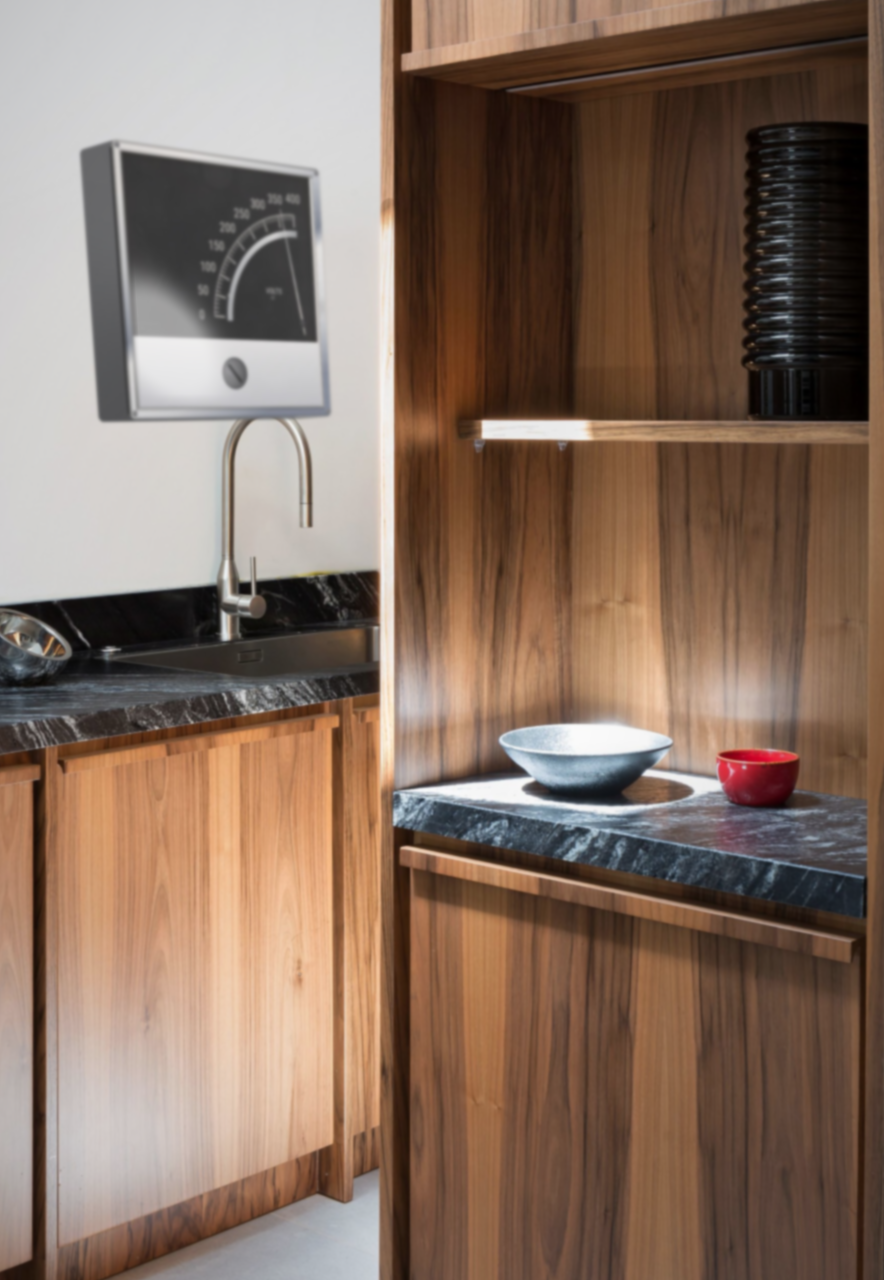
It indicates 350; V
